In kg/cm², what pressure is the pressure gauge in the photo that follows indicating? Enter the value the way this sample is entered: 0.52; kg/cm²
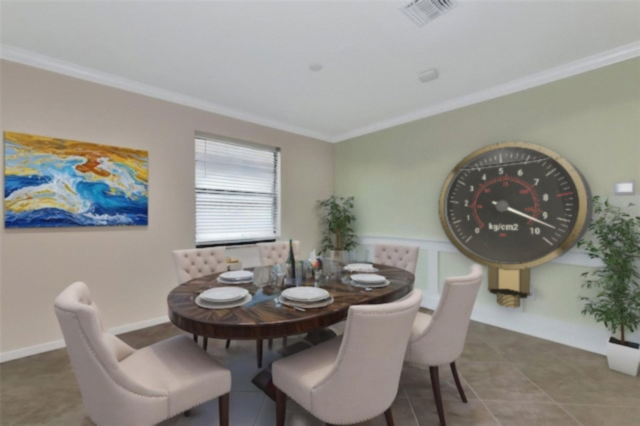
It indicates 9.4; kg/cm²
